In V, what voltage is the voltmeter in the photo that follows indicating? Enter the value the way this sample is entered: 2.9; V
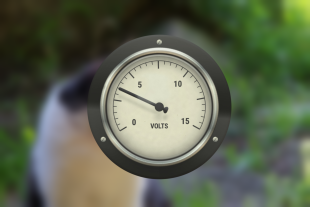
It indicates 3.5; V
